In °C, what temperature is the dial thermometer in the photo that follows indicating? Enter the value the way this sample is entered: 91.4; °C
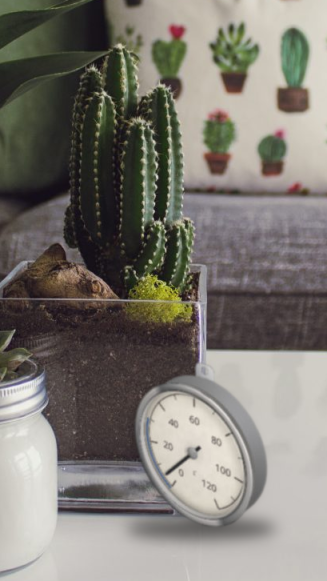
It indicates 5; °C
